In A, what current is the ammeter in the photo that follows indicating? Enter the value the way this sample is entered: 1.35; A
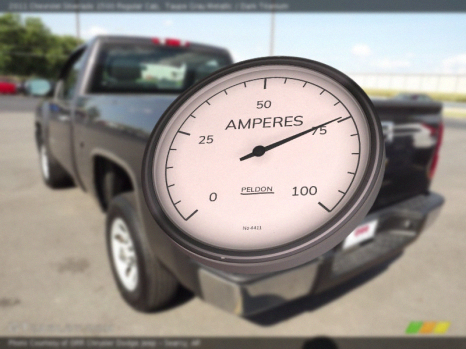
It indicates 75; A
